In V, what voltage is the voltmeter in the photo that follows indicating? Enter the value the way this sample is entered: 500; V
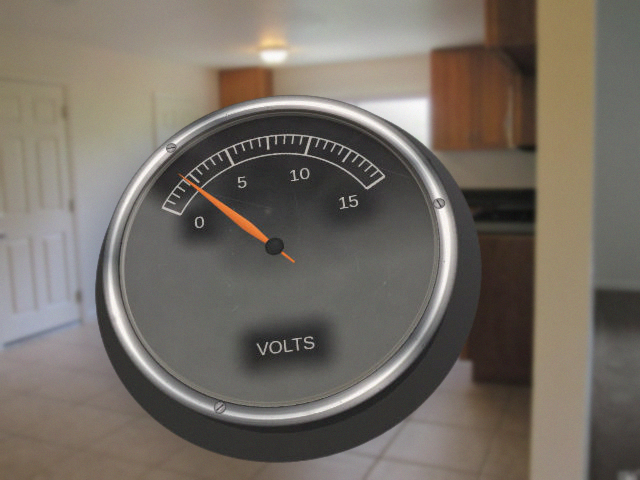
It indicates 2; V
